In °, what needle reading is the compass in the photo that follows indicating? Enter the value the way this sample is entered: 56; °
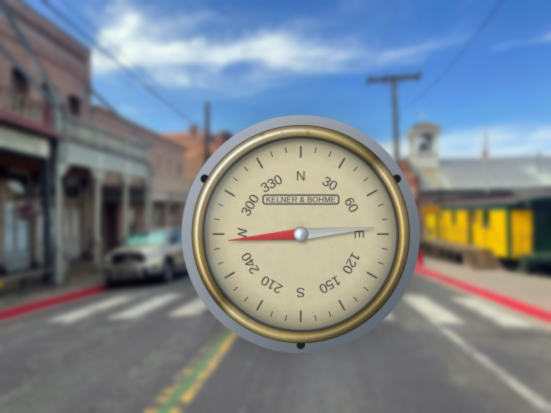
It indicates 265; °
